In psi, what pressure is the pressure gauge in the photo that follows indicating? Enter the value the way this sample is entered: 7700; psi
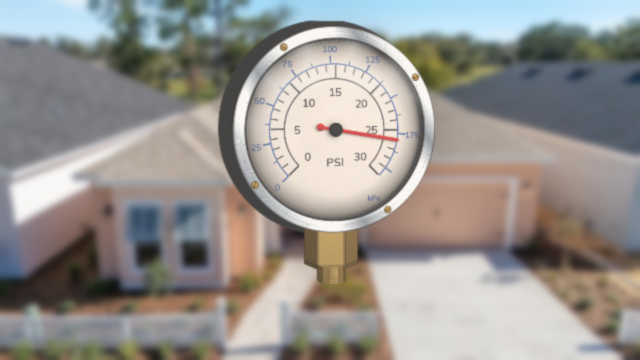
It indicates 26; psi
